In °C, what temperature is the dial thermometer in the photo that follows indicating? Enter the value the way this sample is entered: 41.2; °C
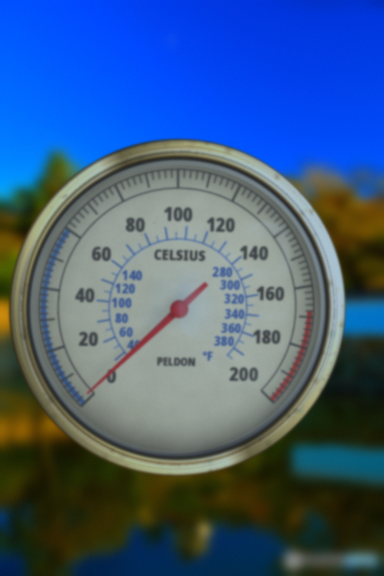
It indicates 2; °C
